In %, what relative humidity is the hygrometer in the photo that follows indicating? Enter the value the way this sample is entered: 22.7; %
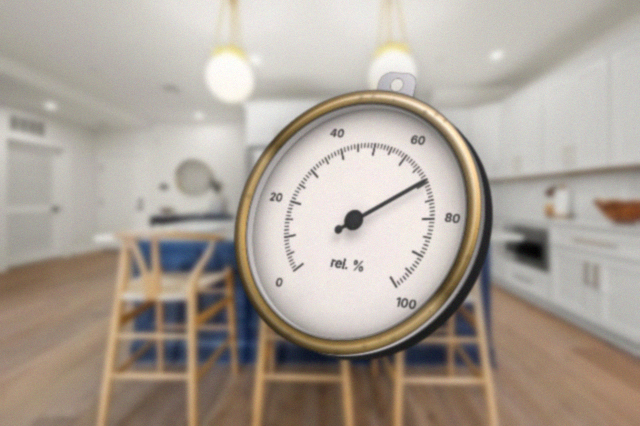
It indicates 70; %
